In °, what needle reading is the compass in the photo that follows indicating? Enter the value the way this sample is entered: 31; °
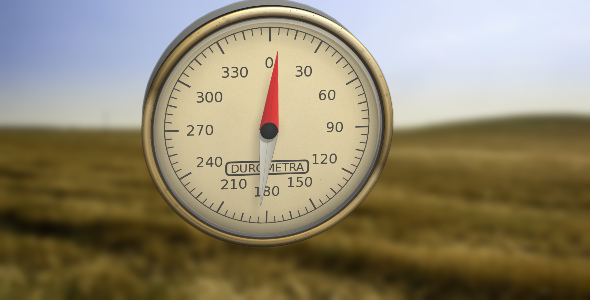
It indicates 5; °
